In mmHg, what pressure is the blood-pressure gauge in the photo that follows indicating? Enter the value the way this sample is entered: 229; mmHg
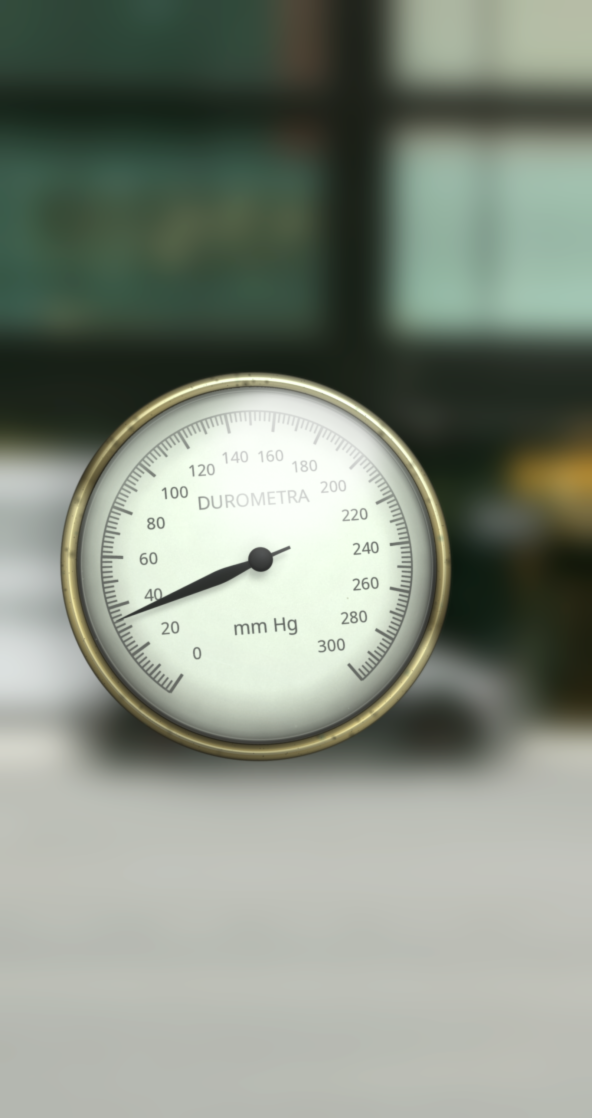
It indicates 34; mmHg
